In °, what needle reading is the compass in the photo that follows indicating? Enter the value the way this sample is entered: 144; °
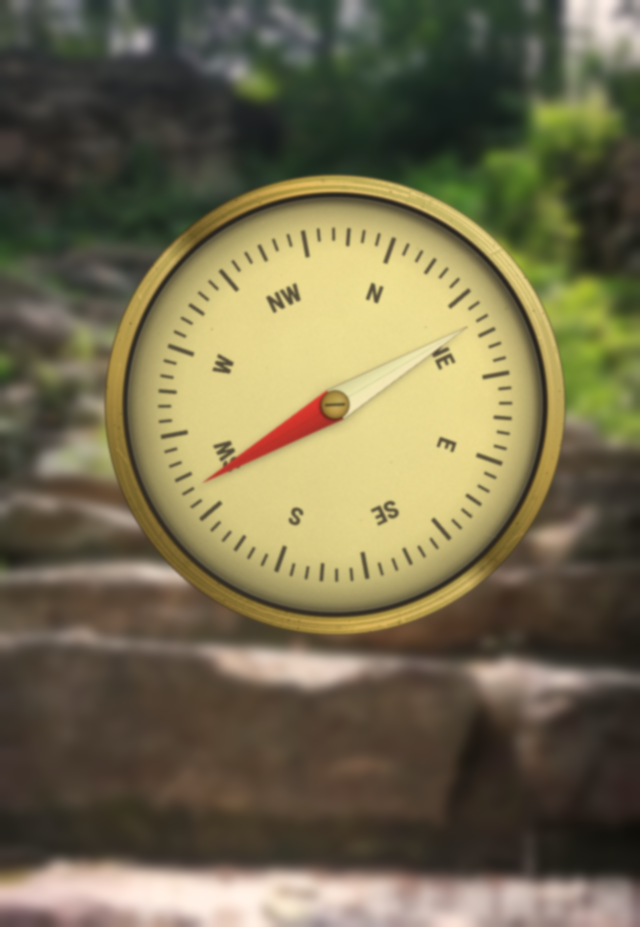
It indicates 220; °
